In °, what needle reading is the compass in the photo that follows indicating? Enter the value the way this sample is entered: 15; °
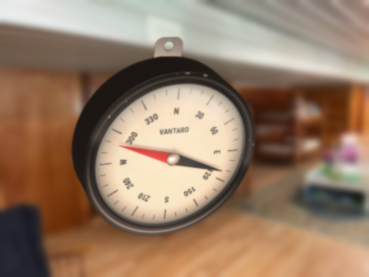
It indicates 290; °
